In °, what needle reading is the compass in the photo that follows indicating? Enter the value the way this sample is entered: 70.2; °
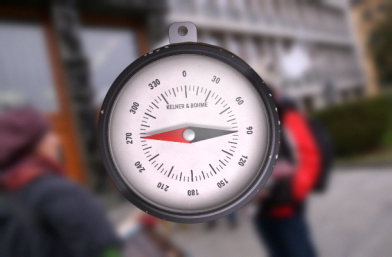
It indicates 270; °
